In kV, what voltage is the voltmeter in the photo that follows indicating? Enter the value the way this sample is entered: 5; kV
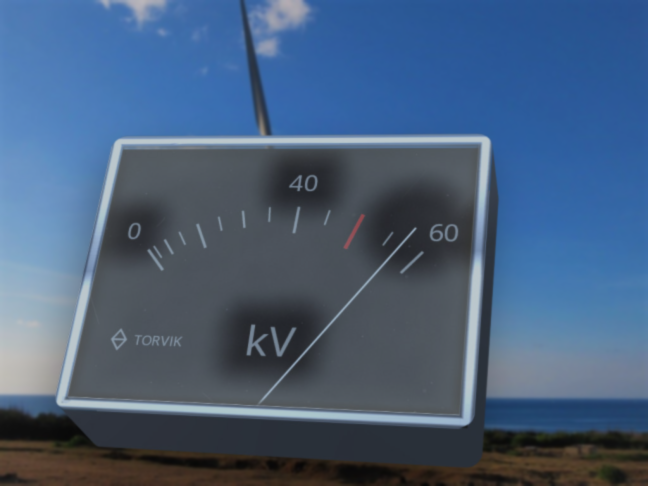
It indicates 57.5; kV
